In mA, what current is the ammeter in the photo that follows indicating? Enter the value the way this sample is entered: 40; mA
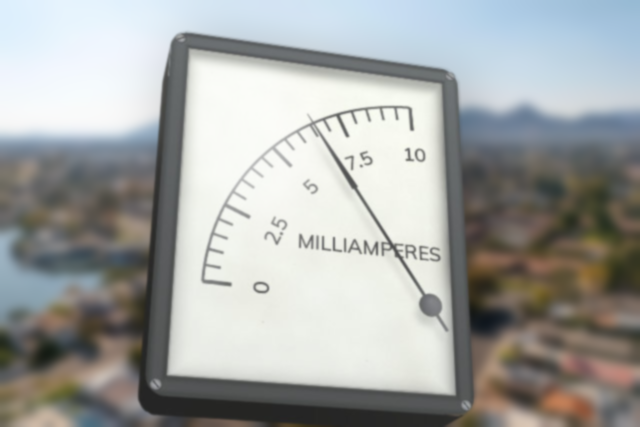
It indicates 6.5; mA
